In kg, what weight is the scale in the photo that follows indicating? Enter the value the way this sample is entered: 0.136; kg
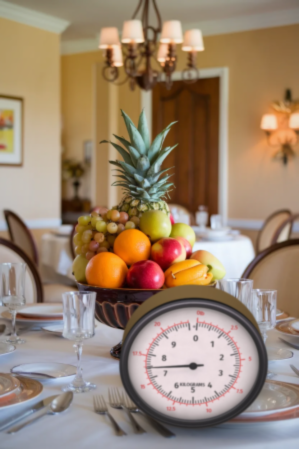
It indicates 7.5; kg
